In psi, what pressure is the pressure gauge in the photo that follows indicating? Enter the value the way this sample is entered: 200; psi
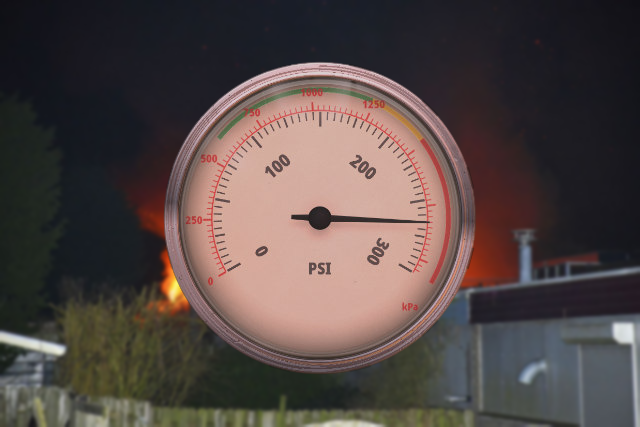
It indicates 265; psi
